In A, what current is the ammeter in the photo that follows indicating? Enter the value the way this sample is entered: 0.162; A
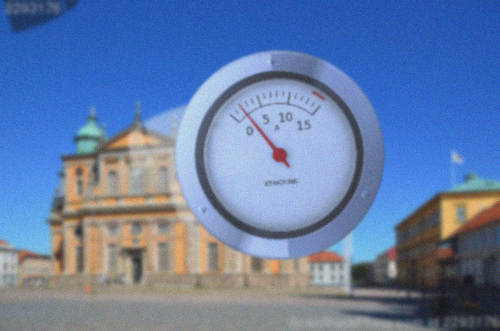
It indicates 2; A
